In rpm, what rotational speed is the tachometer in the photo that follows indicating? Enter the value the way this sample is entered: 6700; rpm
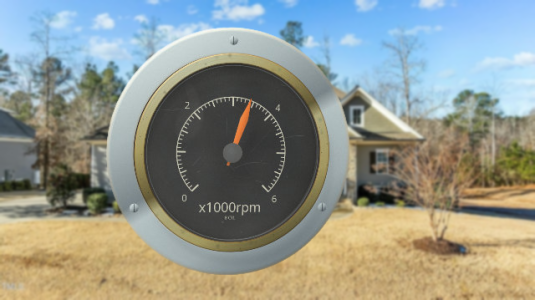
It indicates 3400; rpm
